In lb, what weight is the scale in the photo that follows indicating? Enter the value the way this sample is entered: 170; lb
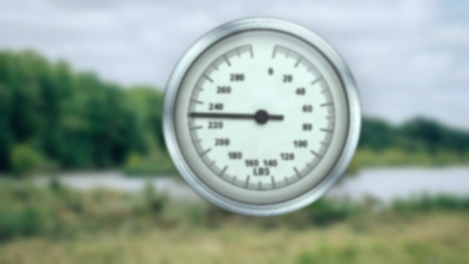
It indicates 230; lb
